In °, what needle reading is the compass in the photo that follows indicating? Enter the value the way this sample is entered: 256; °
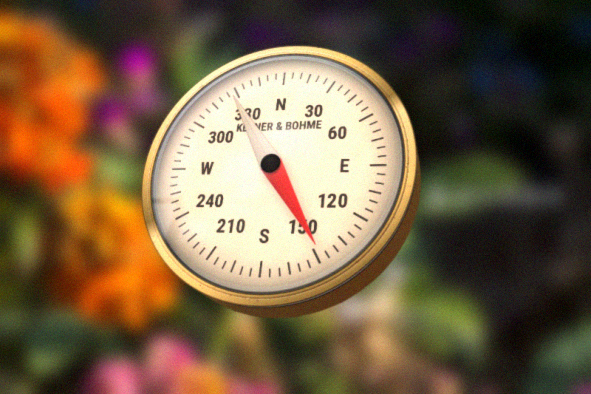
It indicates 147.5; °
